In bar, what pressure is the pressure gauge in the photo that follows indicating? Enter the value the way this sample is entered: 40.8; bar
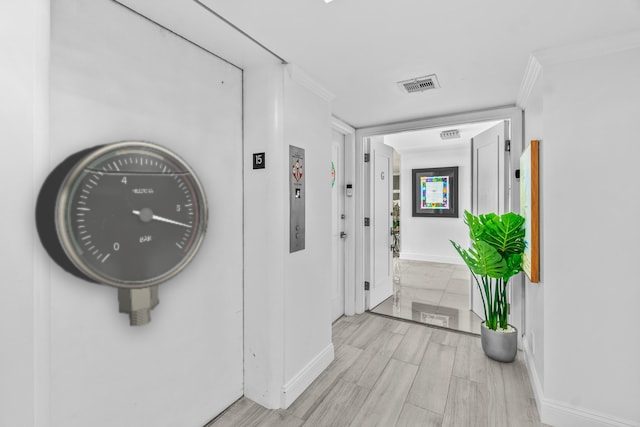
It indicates 9; bar
